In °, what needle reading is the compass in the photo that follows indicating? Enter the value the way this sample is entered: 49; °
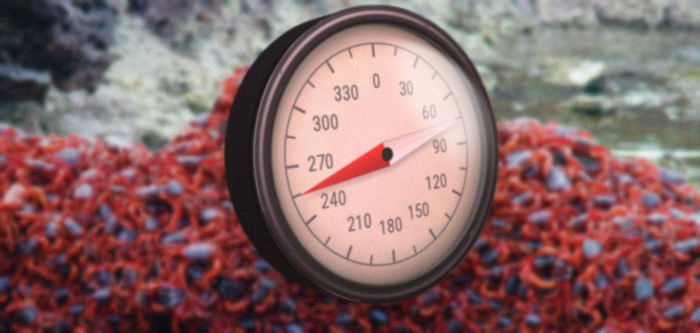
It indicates 255; °
